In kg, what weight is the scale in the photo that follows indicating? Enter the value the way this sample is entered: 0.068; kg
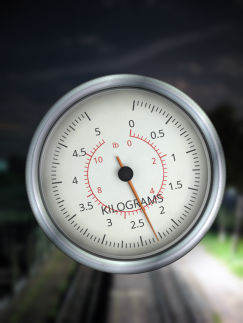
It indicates 2.3; kg
